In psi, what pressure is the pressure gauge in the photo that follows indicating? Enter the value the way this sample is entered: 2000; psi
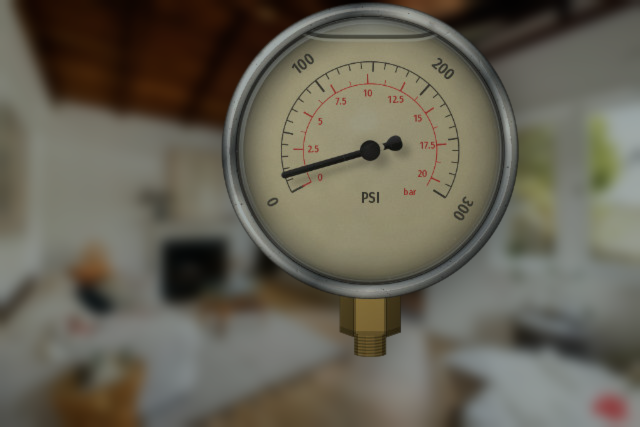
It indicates 15; psi
